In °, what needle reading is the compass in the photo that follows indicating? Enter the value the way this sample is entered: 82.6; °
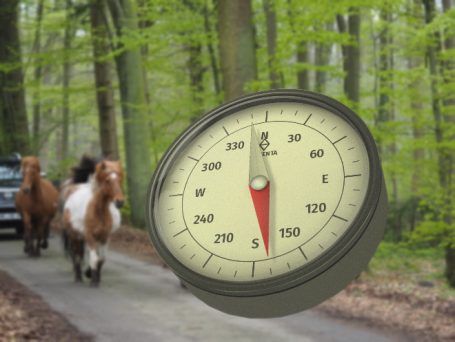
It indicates 170; °
